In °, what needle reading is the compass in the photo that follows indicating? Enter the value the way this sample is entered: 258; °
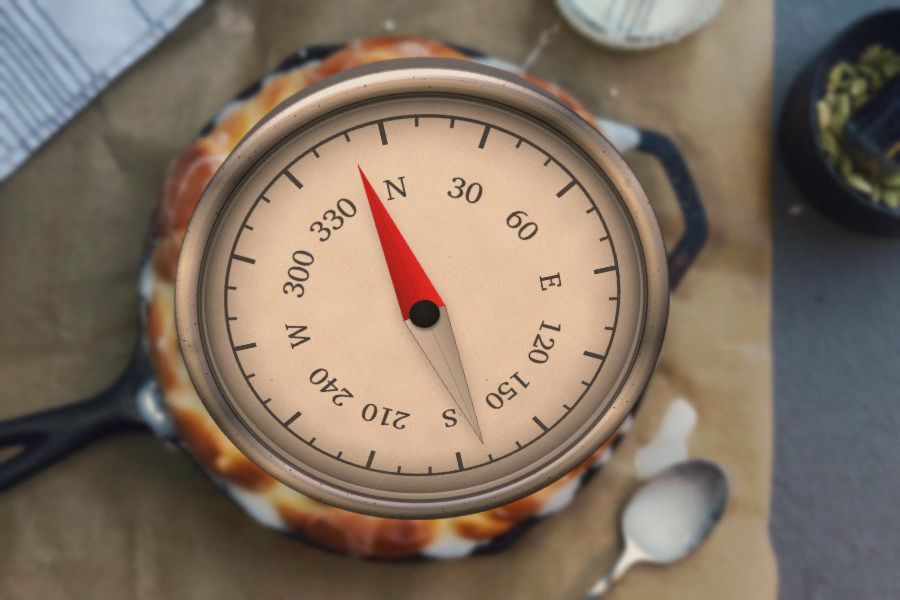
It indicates 350; °
